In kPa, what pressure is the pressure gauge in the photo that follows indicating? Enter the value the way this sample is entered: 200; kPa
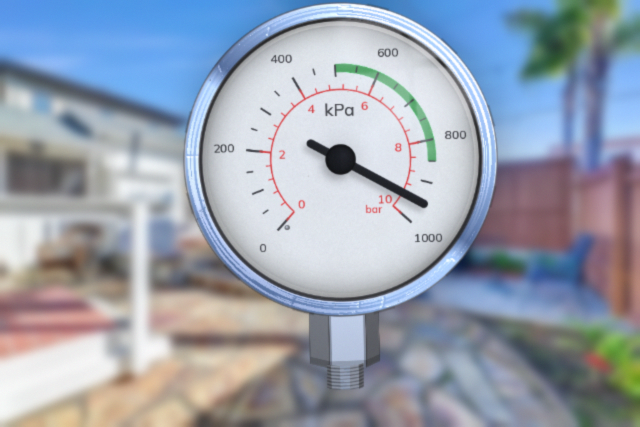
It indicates 950; kPa
